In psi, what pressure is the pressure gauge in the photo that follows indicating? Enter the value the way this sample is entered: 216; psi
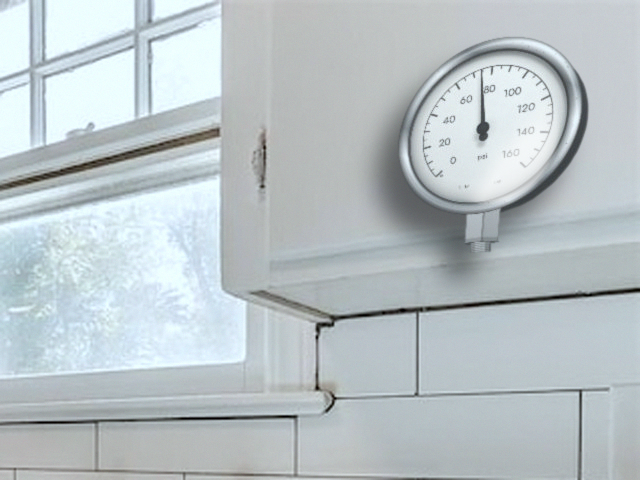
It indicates 75; psi
